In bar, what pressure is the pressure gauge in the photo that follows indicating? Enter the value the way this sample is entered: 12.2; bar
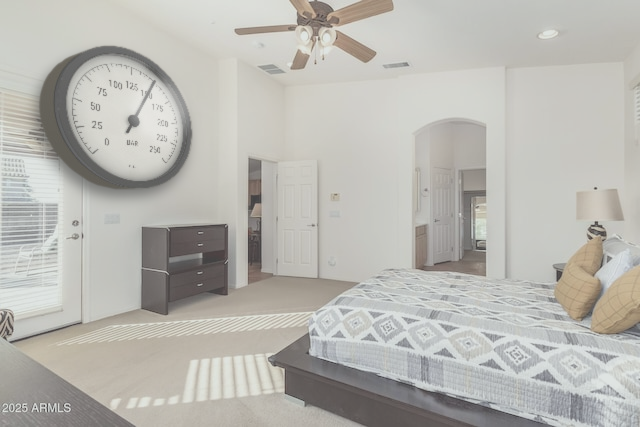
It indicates 150; bar
